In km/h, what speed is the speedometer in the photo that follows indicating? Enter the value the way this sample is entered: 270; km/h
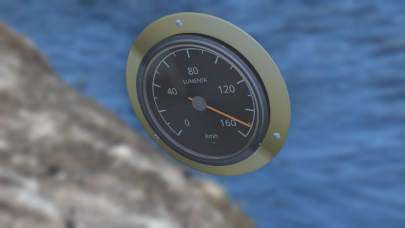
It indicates 150; km/h
